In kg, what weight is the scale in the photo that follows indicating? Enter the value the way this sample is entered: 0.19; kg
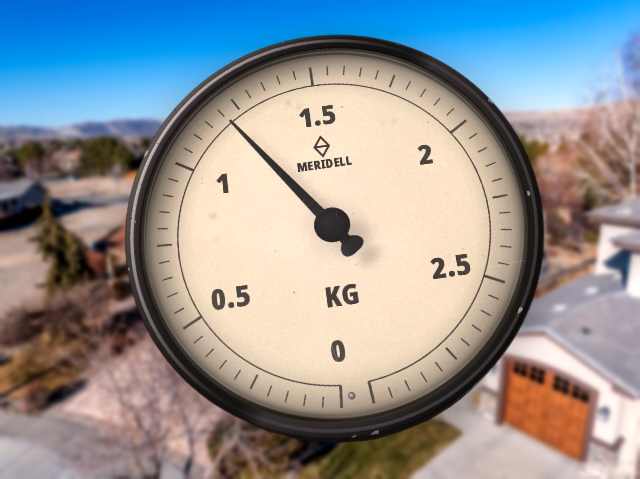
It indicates 1.2; kg
